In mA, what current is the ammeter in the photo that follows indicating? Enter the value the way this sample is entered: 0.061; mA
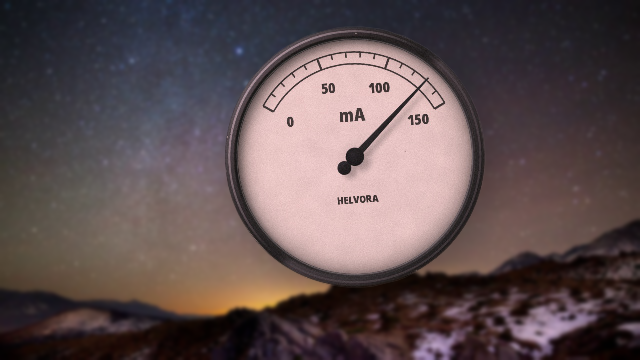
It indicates 130; mA
